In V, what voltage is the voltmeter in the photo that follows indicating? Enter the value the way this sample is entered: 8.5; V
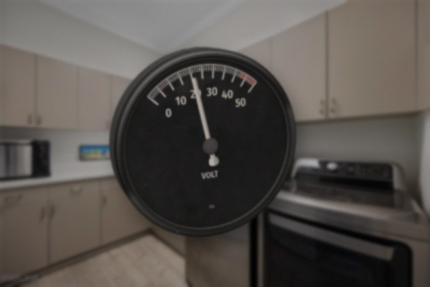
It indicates 20; V
